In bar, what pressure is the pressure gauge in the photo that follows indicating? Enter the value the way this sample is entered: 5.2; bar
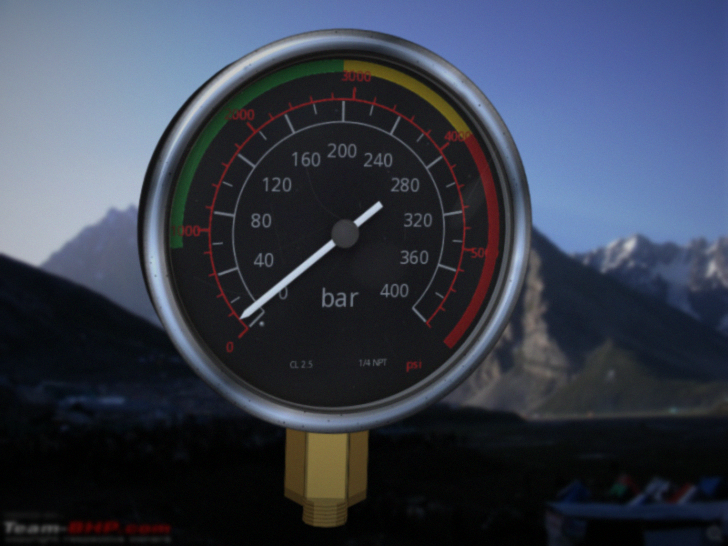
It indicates 10; bar
